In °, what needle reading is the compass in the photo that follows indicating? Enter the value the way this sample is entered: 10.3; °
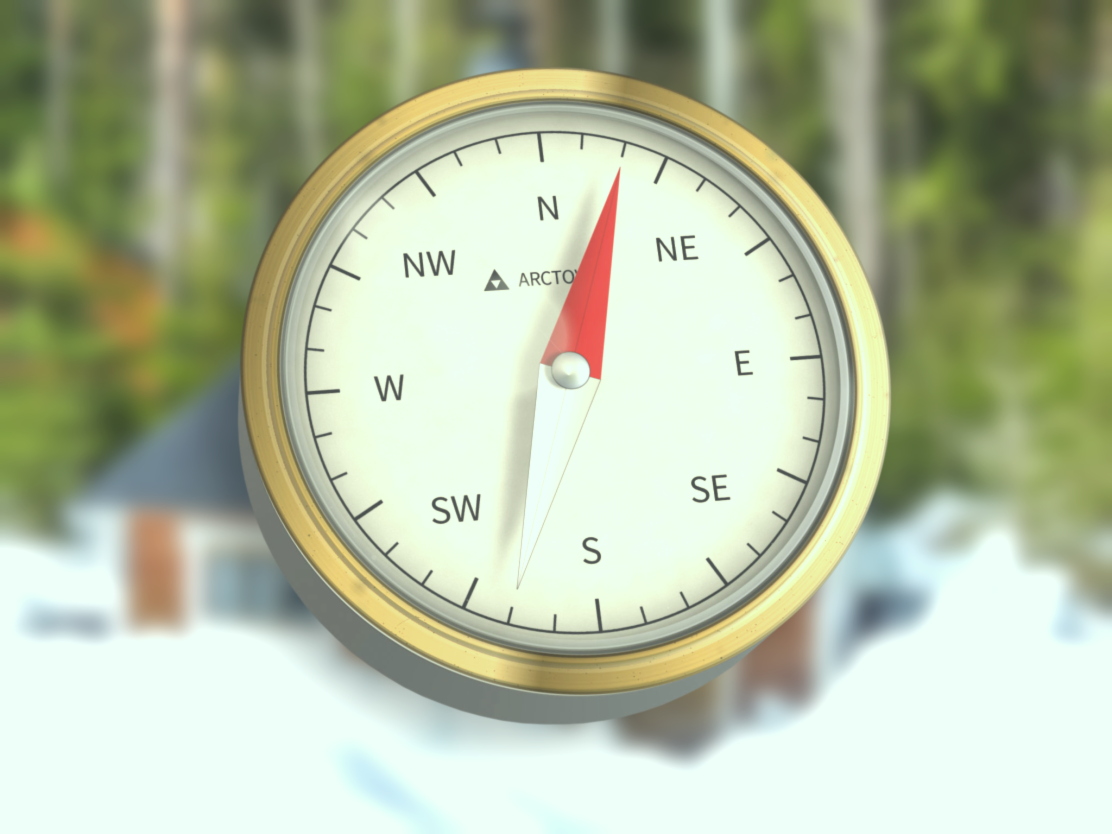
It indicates 20; °
